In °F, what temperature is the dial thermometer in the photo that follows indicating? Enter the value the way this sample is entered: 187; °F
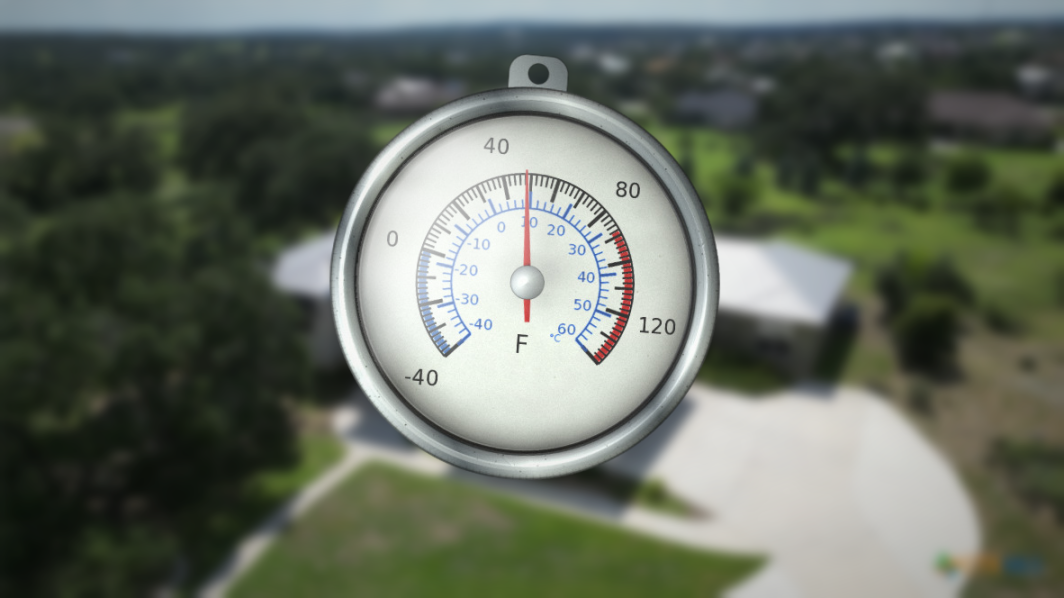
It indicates 48; °F
